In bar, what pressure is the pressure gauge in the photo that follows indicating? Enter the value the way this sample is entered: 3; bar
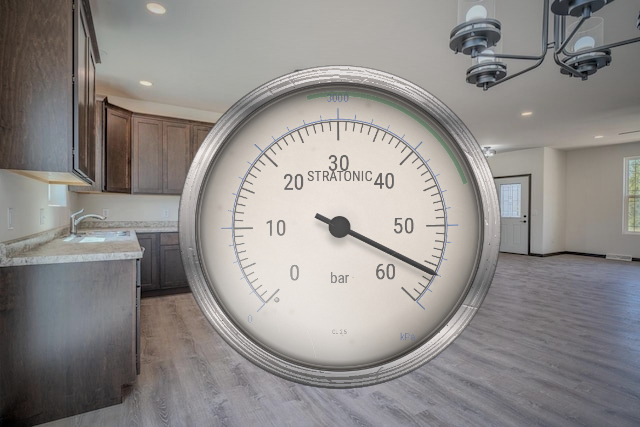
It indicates 56; bar
